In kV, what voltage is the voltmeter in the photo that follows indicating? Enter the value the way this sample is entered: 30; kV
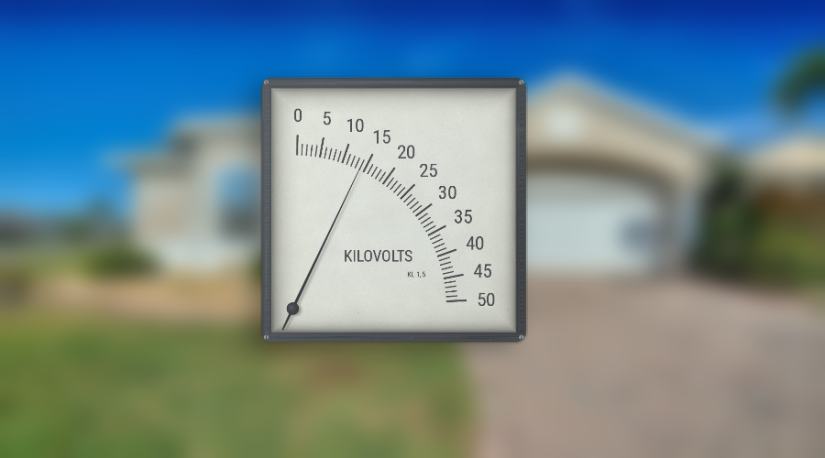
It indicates 14; kV
